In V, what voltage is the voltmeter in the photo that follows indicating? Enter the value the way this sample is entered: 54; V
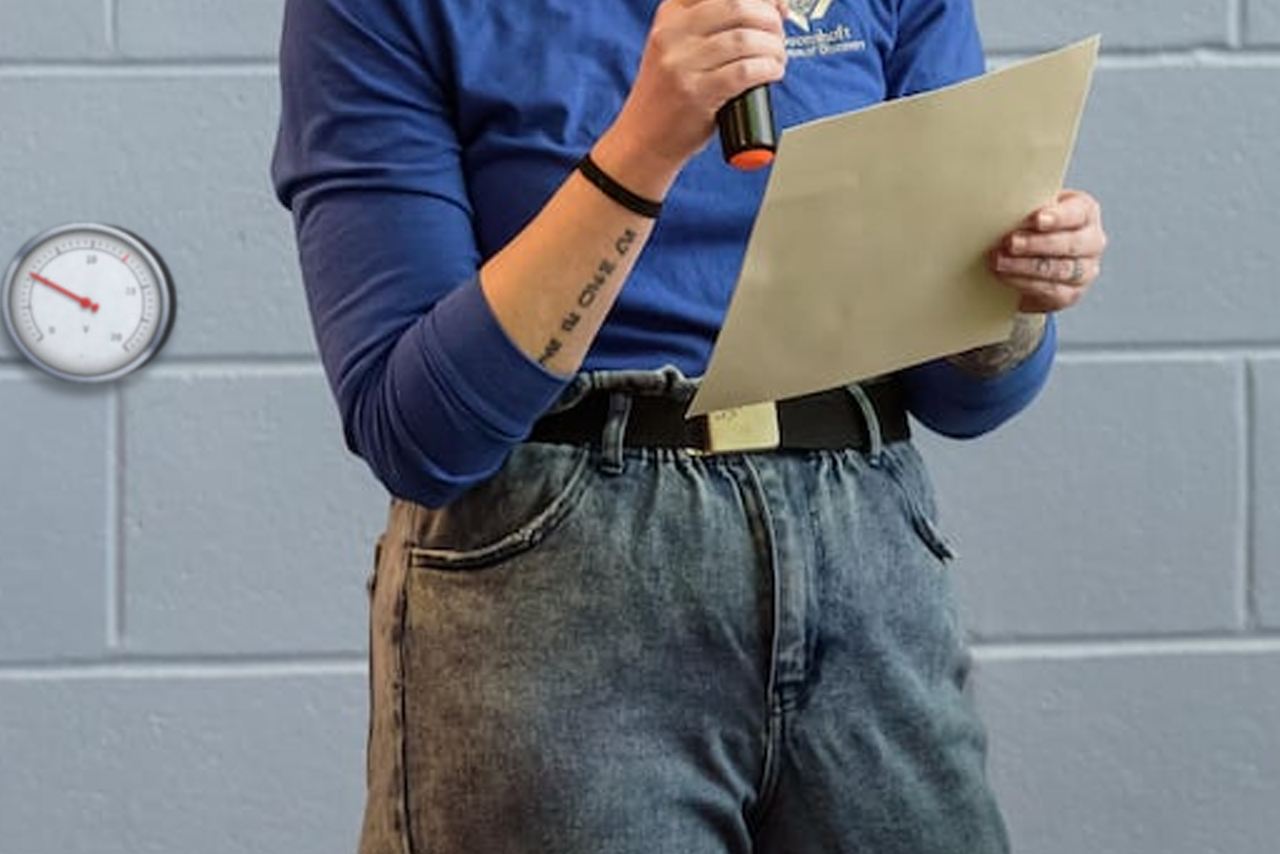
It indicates 5; V
